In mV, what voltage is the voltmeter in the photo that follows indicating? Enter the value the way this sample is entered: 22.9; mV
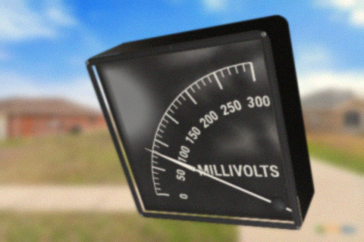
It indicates 80; mV
